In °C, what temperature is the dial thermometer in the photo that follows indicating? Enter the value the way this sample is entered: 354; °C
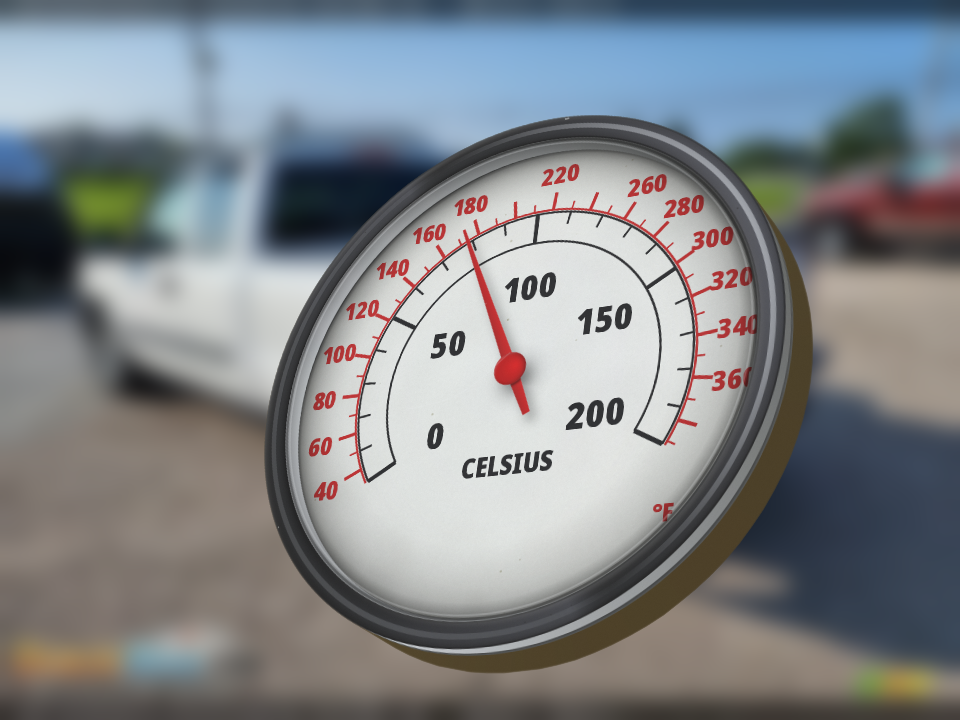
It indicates 80; °C
